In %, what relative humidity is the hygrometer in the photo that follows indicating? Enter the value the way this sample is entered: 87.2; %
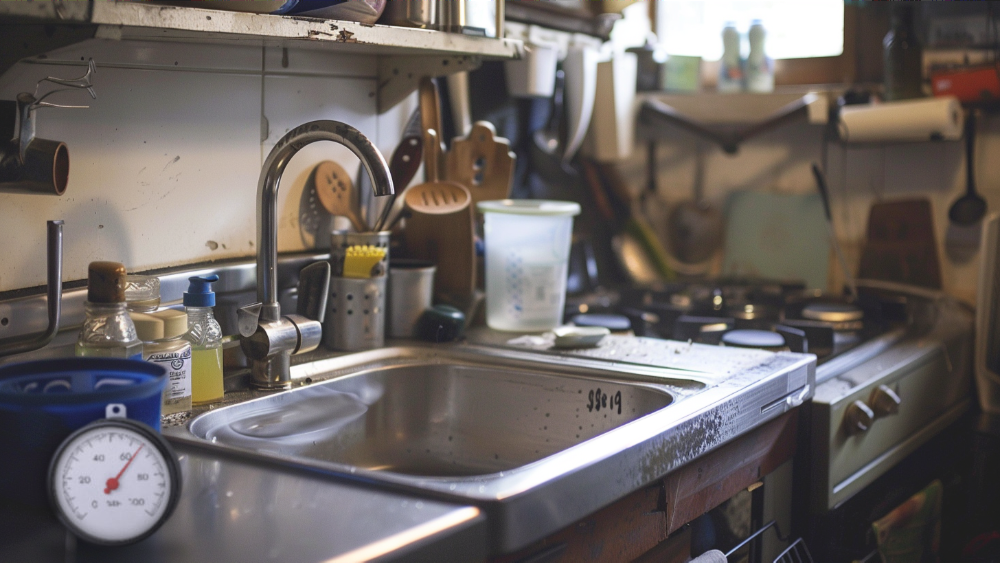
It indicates 65; %
